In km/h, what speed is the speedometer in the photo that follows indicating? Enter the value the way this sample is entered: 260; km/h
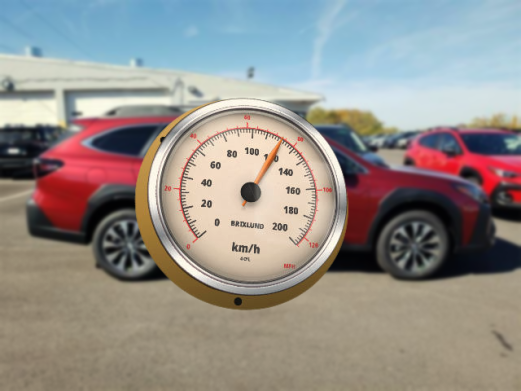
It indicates 120; km/h
